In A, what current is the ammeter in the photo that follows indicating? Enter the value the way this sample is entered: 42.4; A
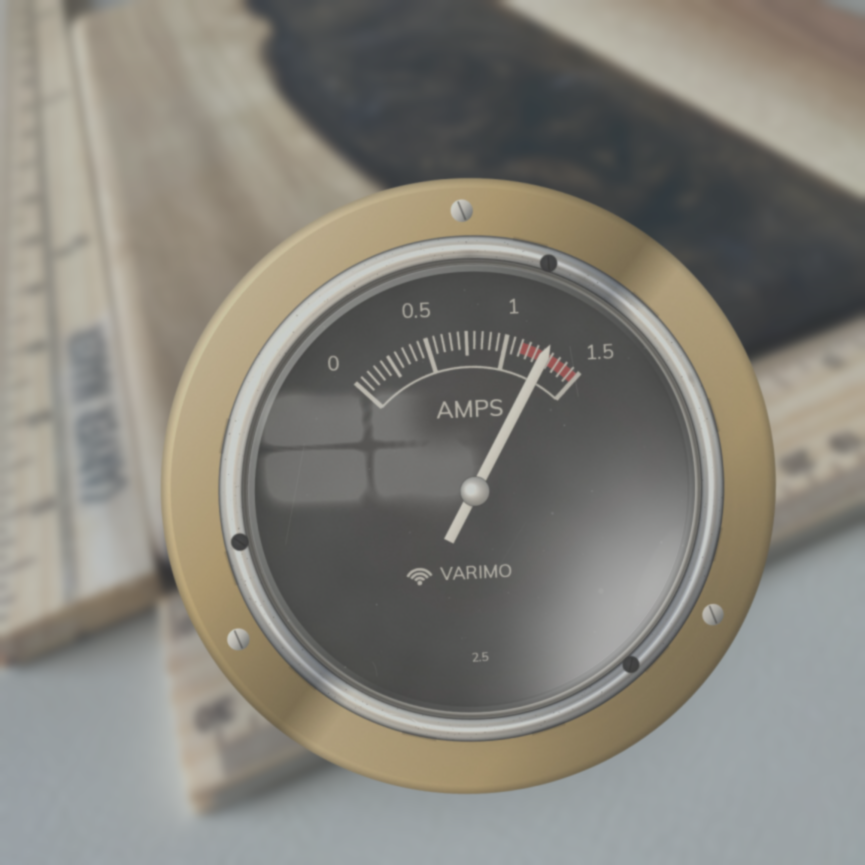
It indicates 1.25; A
